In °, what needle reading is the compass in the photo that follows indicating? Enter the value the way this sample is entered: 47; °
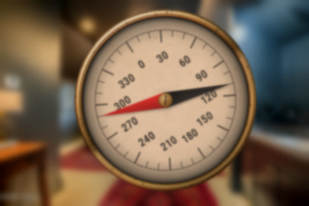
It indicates 290; °
